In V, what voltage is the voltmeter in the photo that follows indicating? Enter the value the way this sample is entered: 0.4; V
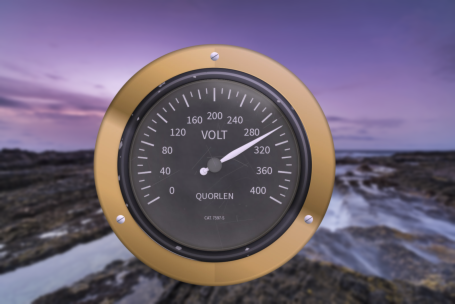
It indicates 300; V
